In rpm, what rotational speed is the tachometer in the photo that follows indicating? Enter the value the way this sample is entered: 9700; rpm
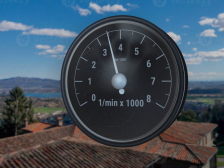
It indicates 3500; rpm
